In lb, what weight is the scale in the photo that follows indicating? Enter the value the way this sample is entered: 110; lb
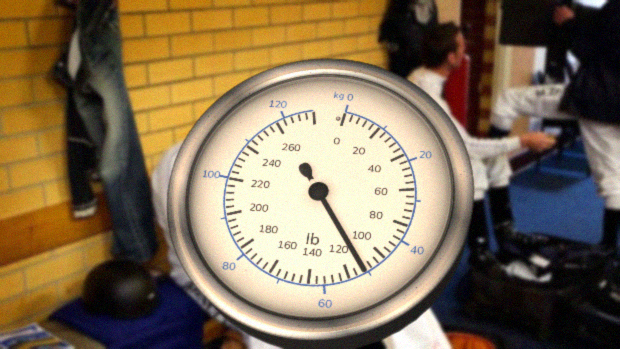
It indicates 112; lb
